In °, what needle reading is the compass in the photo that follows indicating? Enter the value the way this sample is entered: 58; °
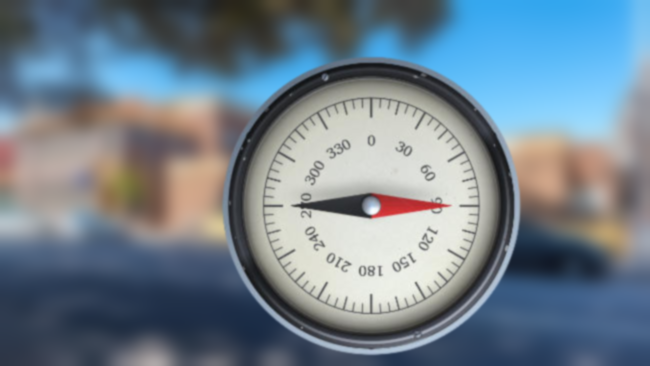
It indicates 90; °
